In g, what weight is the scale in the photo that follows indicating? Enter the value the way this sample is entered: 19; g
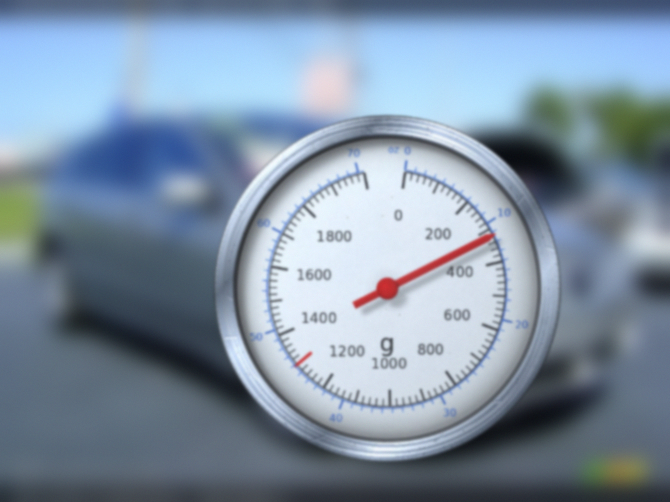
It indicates 320; g
